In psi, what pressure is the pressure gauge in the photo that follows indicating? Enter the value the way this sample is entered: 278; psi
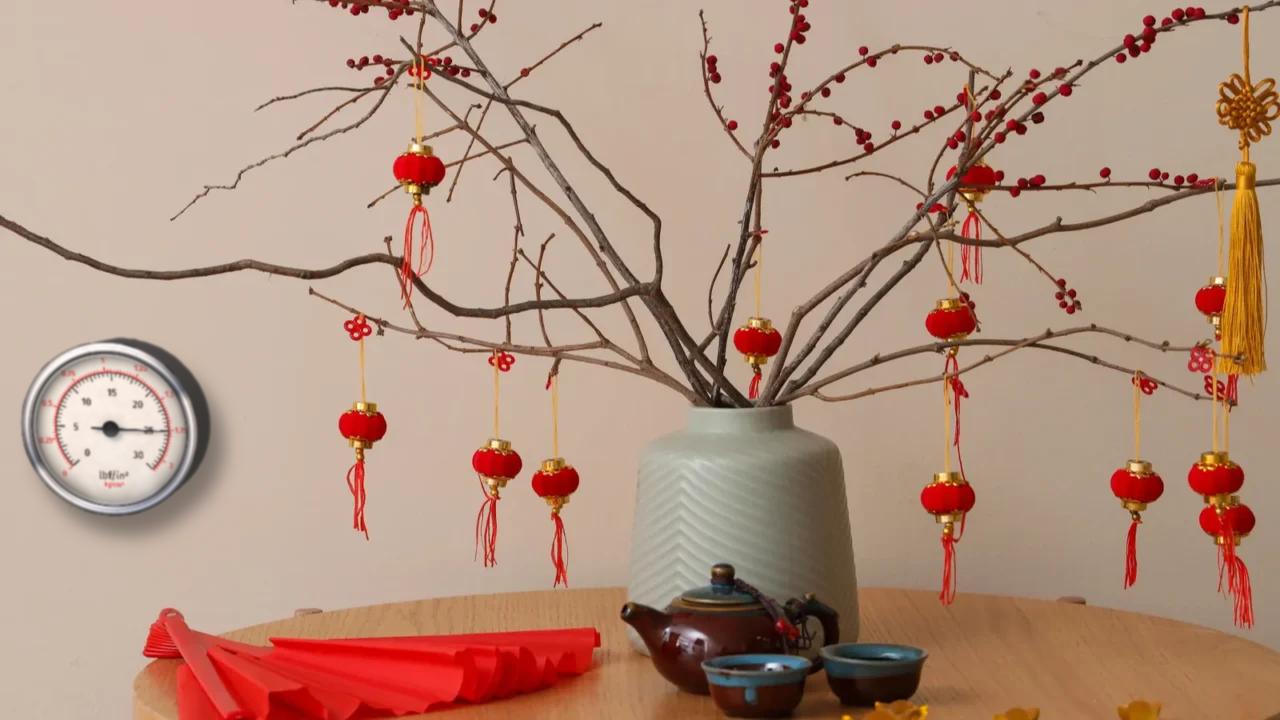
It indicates 25; psi
